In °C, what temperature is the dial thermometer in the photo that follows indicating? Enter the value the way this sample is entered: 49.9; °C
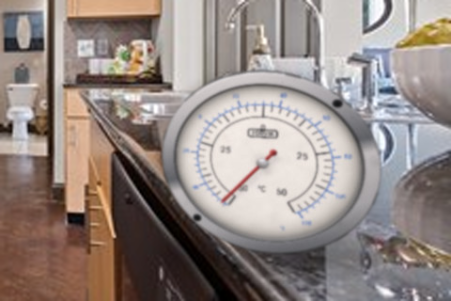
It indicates -47.5; °C
